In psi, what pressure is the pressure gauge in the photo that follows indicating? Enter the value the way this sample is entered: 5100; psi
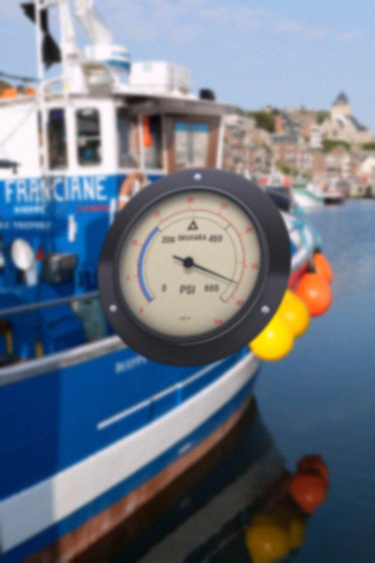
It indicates 550; psi
